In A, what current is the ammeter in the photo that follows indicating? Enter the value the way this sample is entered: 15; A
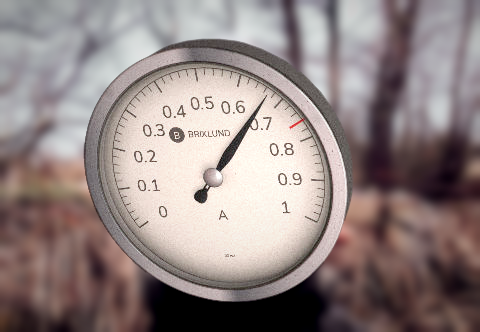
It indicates 0.67; A
